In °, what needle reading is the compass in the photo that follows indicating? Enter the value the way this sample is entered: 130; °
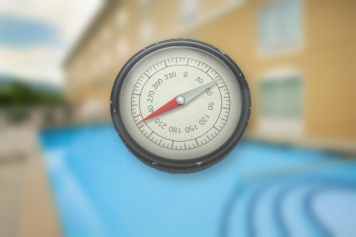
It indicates 230; °
